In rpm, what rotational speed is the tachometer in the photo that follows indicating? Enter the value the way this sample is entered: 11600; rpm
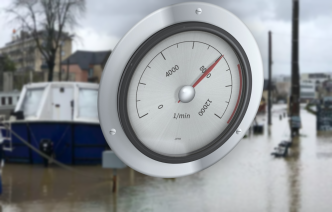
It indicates 8000; rpm
